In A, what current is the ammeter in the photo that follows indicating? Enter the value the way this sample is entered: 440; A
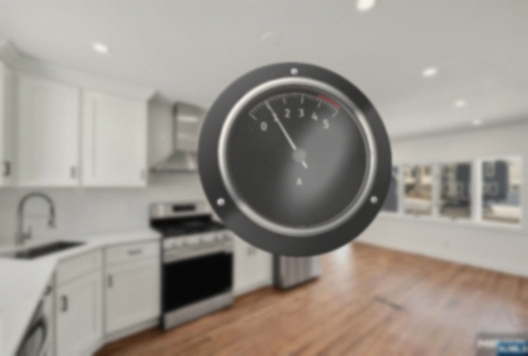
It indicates 1; A
